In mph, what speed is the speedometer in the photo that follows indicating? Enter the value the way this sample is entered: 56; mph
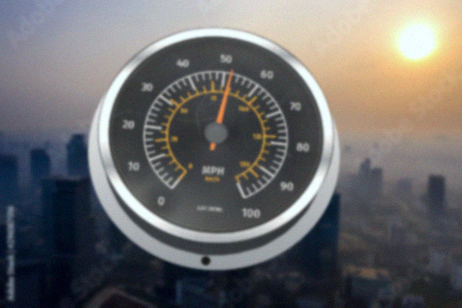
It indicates 52; mph
